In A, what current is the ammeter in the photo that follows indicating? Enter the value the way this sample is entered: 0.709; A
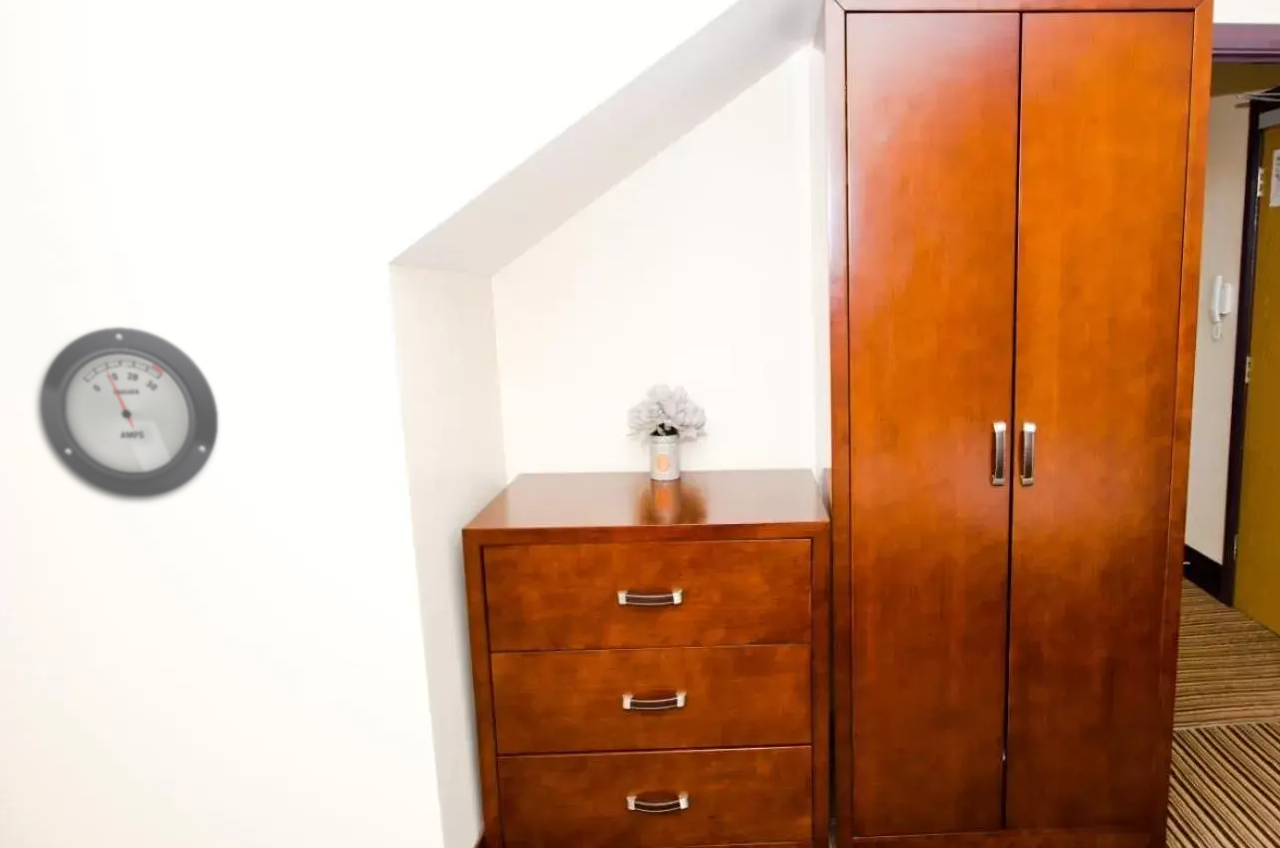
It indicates 10; A
